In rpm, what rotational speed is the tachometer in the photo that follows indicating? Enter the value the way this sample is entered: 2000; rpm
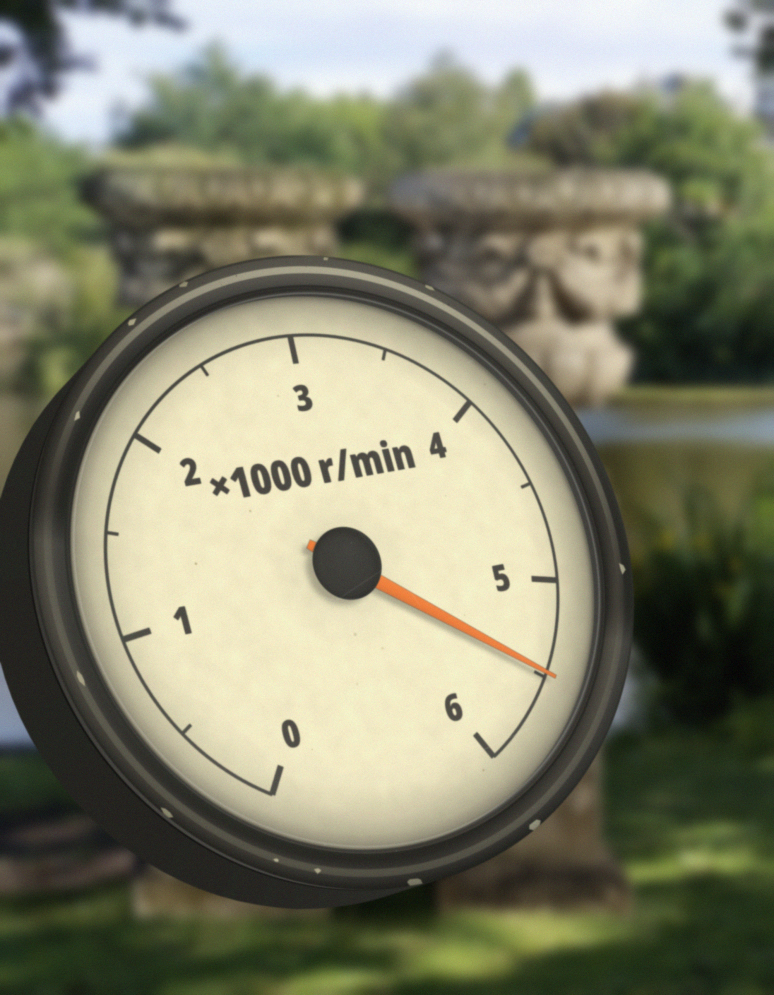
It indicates 5500; rpm
